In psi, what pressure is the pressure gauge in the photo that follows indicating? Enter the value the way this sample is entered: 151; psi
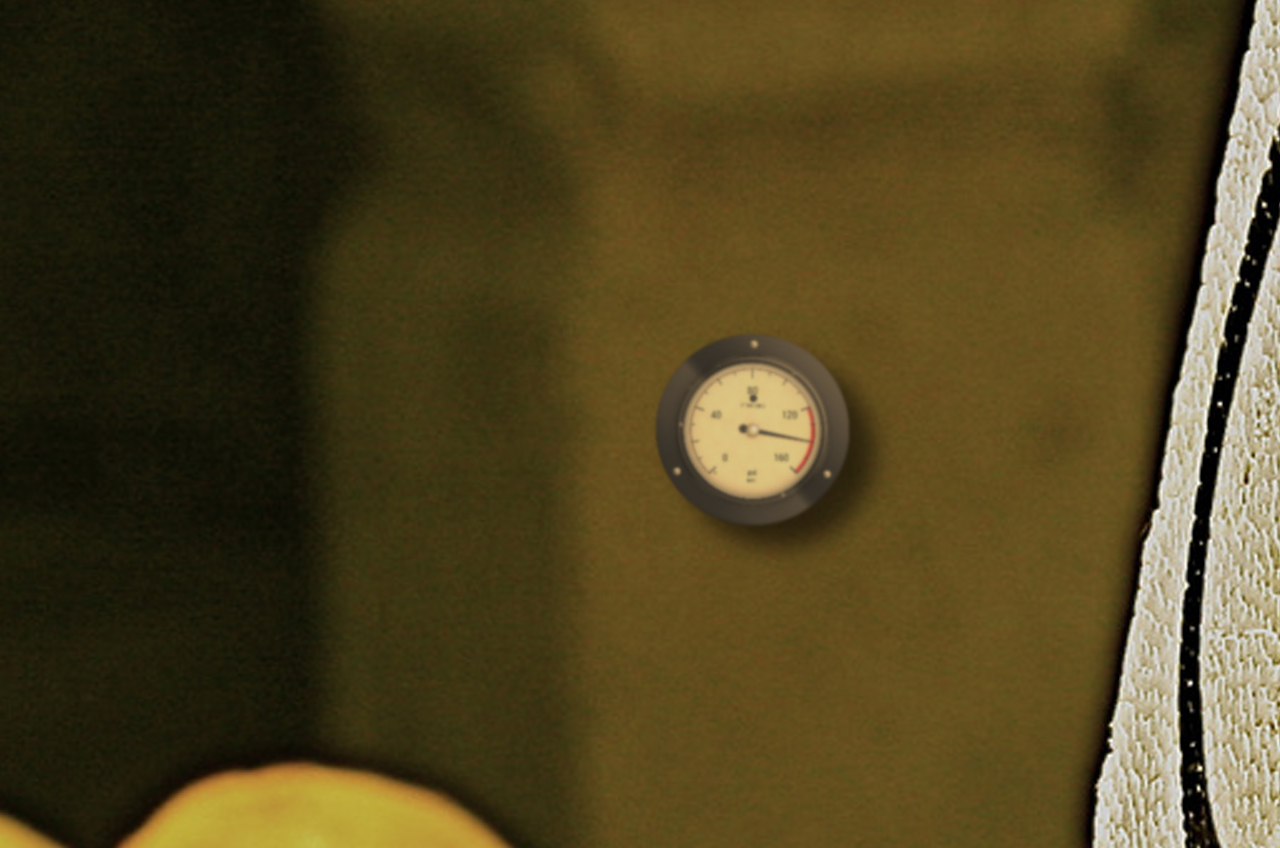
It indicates 140; psi
